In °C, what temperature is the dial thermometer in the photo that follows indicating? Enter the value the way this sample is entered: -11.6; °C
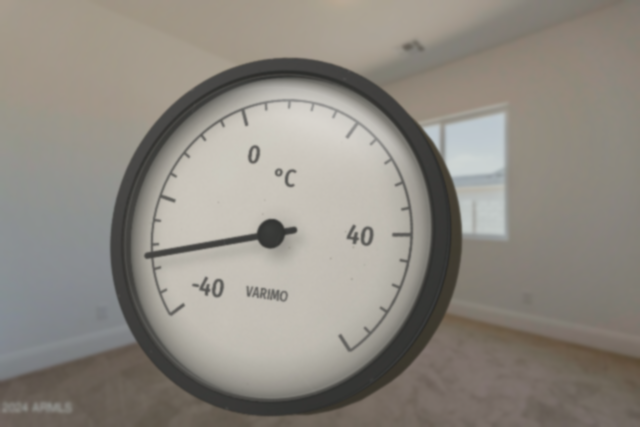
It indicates -30; °C
